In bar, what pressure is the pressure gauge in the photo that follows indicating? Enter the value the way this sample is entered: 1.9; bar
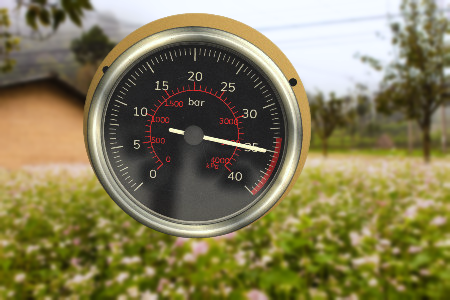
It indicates 35; bar
